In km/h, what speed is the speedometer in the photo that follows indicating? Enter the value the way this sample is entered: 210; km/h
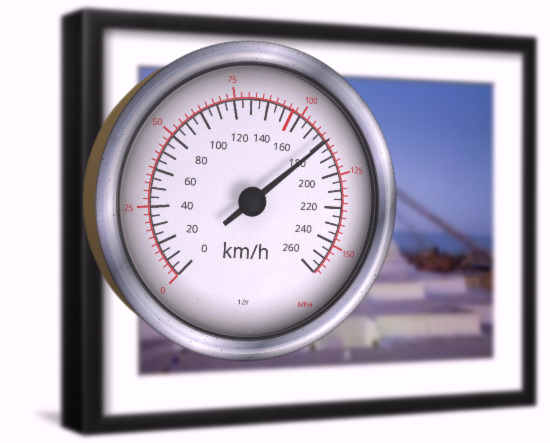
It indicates 180; km/h
